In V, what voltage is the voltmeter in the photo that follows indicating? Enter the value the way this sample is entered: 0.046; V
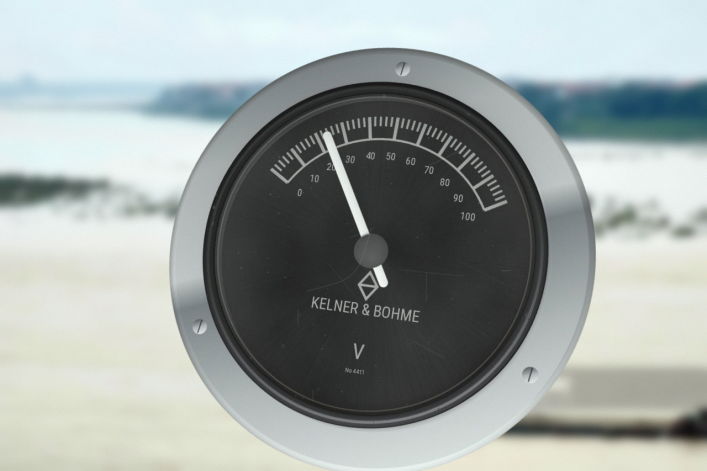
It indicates 24; V
